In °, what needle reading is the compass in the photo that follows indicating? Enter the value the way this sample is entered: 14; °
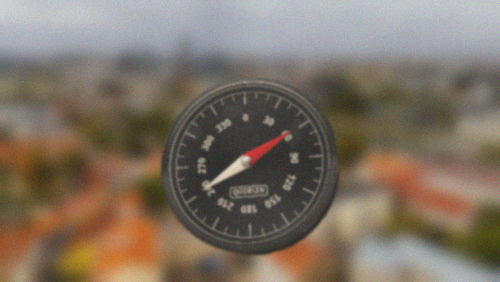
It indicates 60; °
